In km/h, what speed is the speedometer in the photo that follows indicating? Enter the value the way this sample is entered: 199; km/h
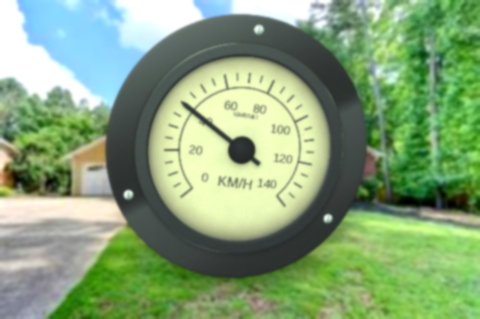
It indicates 40; km/h
